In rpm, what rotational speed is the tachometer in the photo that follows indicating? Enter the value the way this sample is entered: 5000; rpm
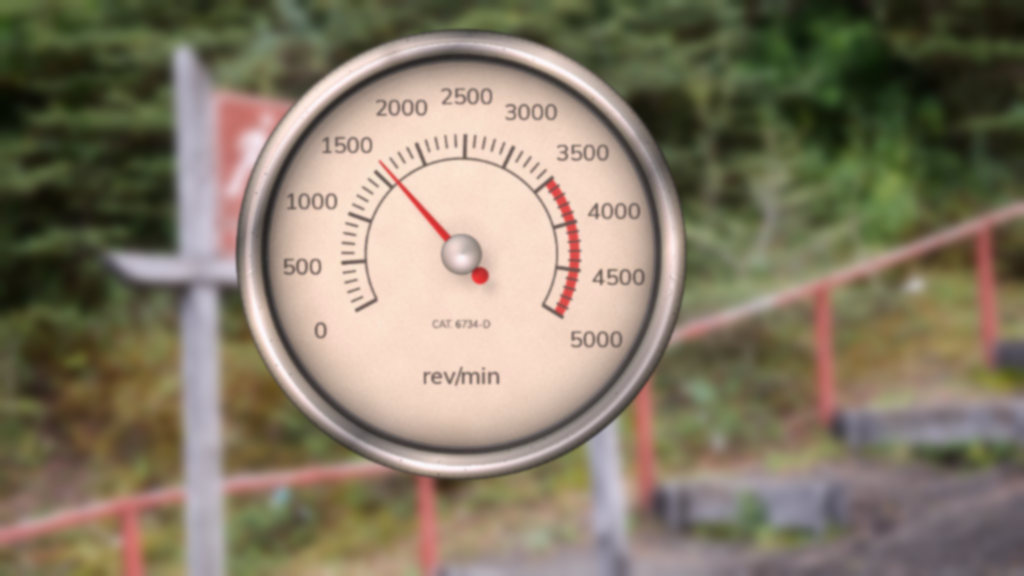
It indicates 1600; rpm
